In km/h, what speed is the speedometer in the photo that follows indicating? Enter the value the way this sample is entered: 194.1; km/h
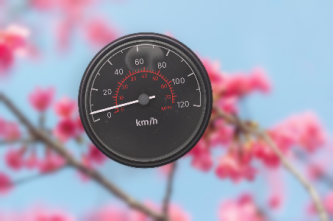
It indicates 5; km/h
